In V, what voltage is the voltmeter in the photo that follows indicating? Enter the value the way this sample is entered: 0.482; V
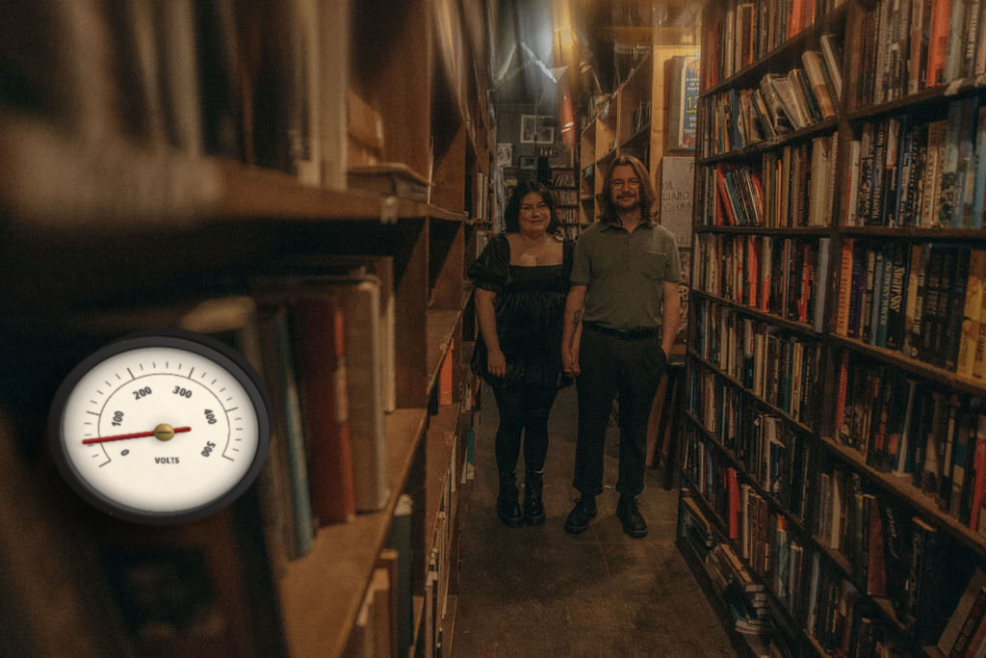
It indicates 50; V
